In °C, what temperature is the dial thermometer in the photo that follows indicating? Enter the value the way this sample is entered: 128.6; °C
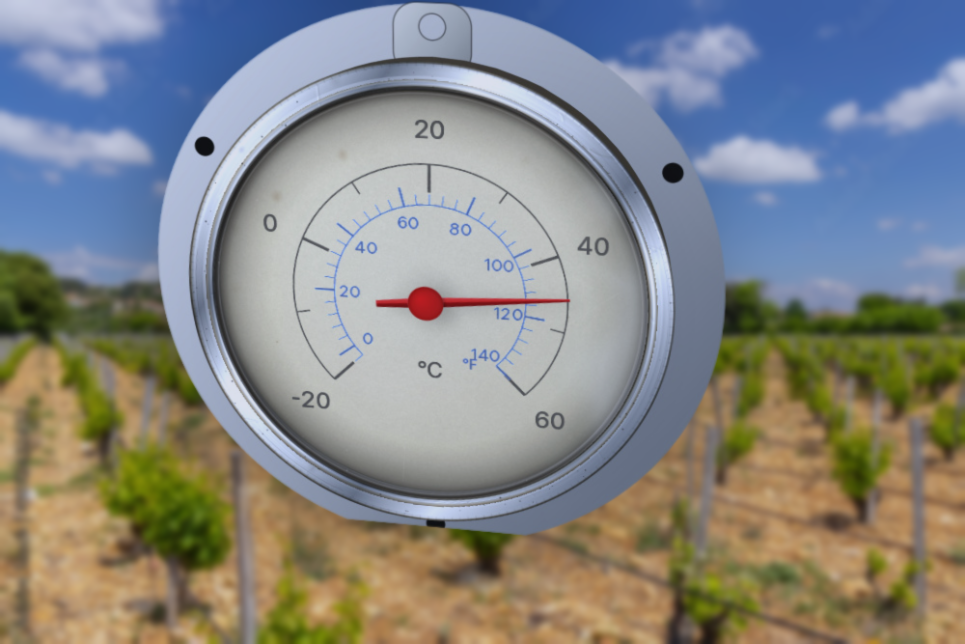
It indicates 45; °C
